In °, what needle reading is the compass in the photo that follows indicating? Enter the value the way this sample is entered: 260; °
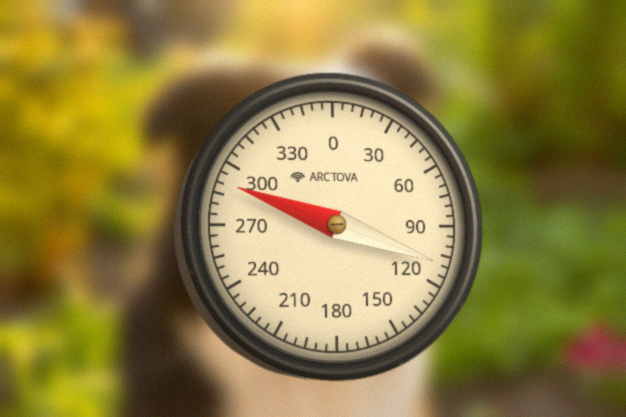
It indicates 290; °
